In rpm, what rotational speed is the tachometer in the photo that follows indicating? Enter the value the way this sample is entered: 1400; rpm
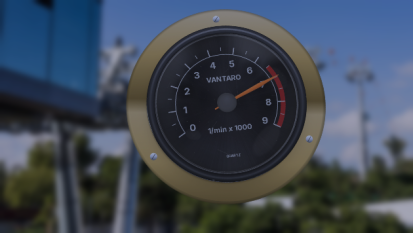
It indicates 7000; rpm
